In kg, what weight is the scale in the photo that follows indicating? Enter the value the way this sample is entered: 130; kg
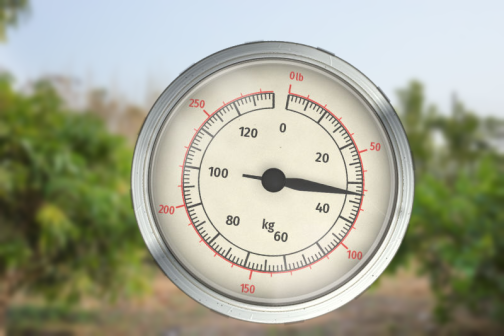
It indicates 33; kg
